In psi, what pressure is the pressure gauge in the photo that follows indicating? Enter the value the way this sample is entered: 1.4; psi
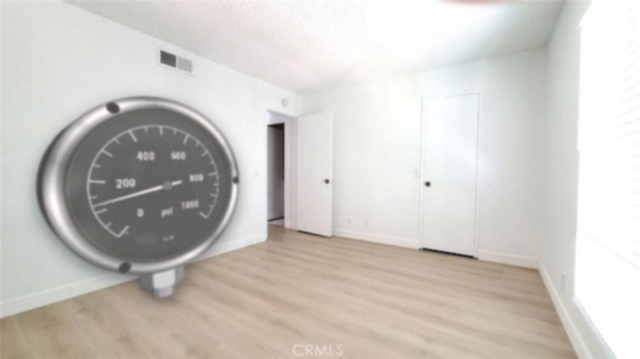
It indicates 125; psi
